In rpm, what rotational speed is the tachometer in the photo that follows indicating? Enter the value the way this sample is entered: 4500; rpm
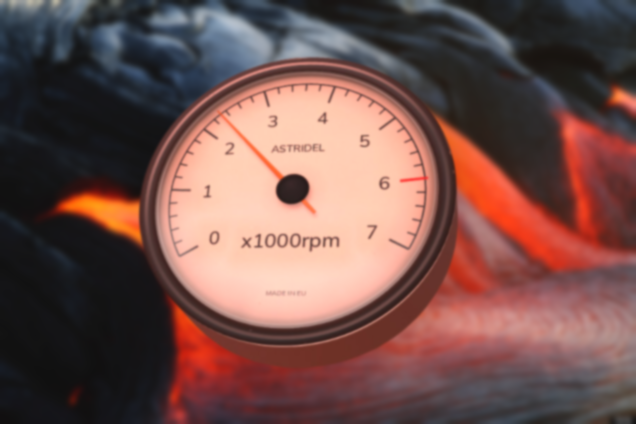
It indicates 2300; rpm
